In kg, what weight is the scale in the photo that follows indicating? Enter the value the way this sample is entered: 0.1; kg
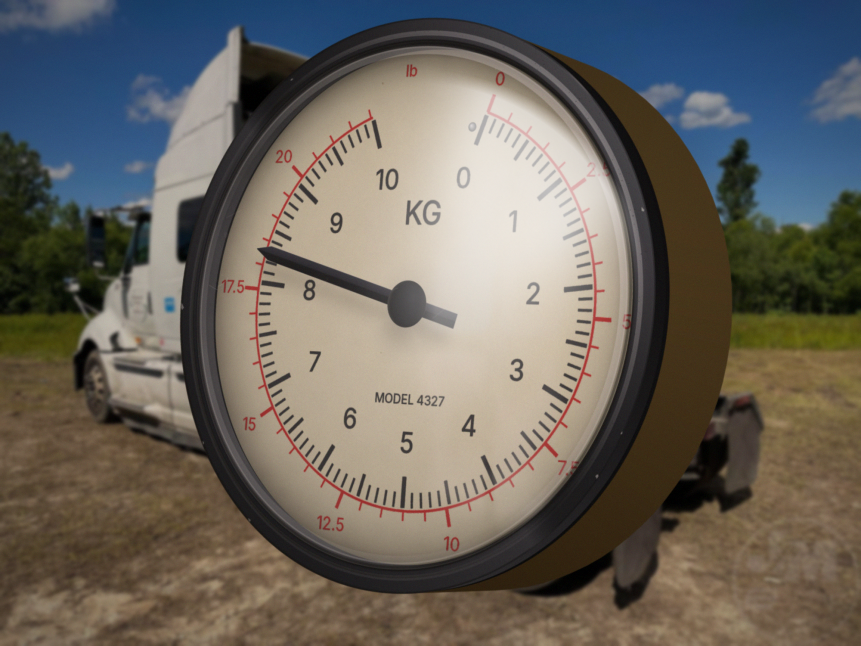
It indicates 8.3; kg
